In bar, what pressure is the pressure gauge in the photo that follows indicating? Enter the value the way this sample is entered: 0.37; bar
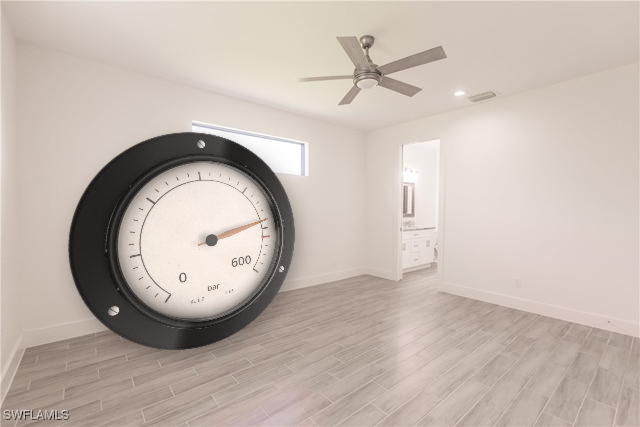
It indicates 480; bar
